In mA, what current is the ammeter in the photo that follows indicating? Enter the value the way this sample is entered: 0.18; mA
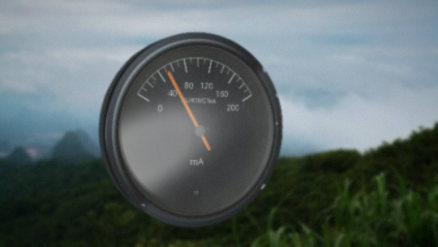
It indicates 50; mA
